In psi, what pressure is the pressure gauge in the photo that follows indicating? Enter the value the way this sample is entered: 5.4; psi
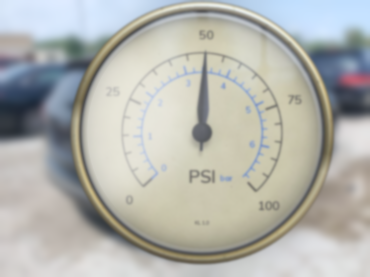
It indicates 50; psi
